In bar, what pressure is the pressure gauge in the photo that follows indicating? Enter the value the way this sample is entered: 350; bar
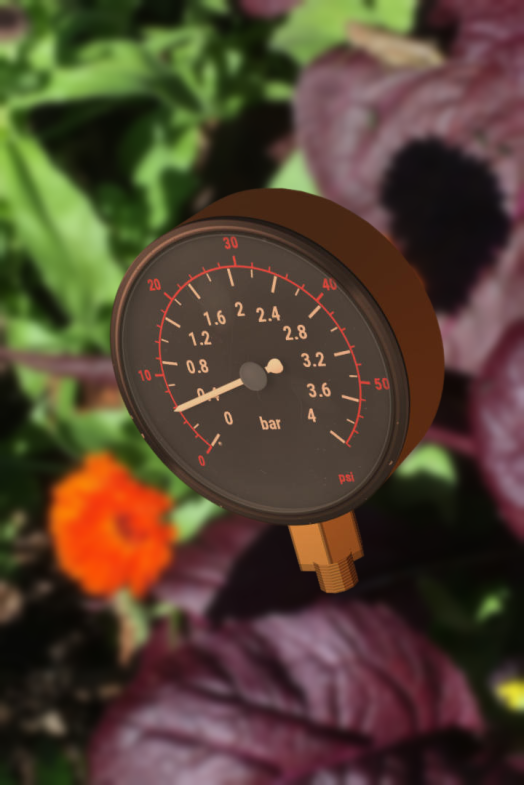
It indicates 0.4; bar
